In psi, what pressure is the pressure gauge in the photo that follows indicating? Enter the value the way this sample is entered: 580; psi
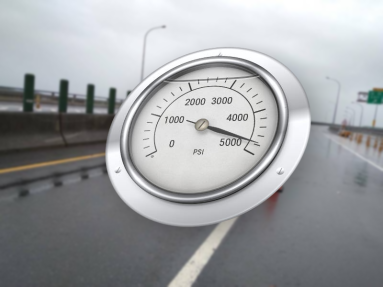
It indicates 4800; psi
